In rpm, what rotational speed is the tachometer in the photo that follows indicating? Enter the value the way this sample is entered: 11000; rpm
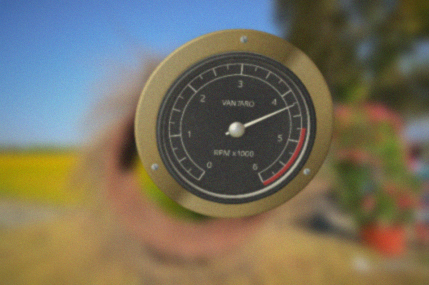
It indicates 4250; rpm
